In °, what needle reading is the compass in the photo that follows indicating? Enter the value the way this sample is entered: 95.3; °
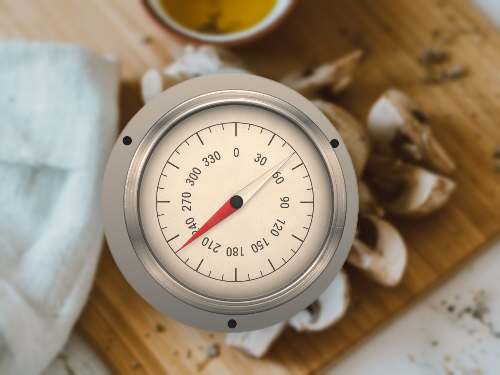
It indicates 230; °
